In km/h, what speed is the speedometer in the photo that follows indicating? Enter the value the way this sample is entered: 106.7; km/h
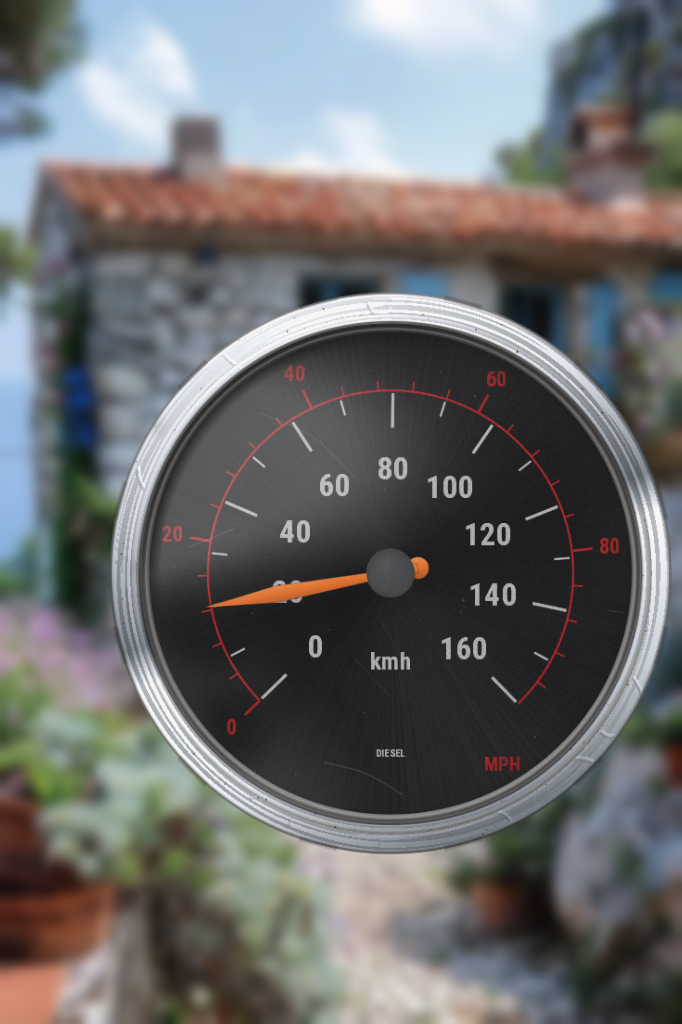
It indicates 20; km/h
